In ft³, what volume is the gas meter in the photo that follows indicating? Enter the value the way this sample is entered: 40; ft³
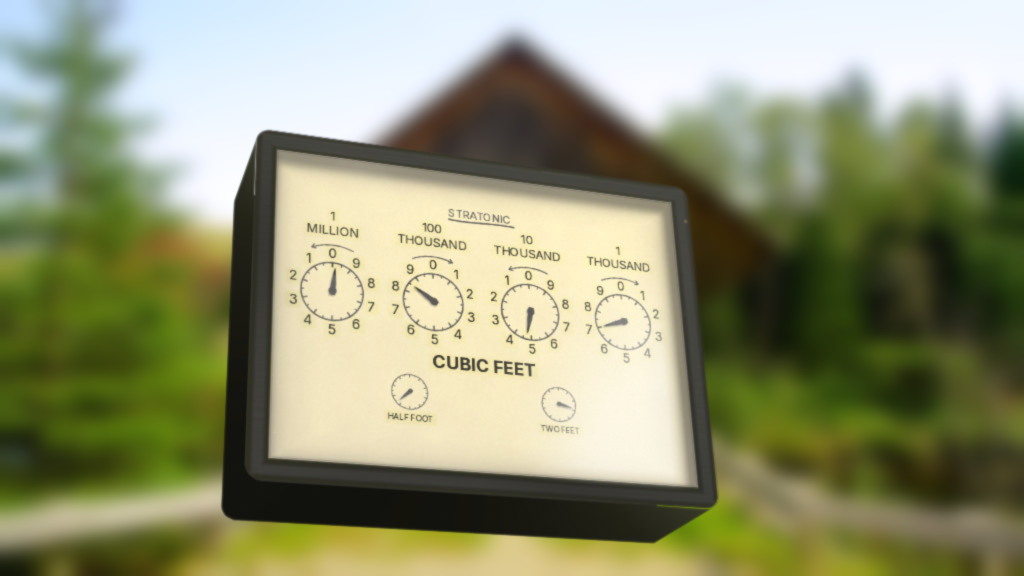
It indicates 984700; ft³
